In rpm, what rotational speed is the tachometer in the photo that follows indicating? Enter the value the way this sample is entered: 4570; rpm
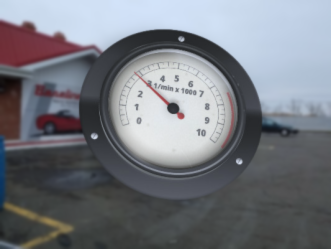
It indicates 2750; rpm
